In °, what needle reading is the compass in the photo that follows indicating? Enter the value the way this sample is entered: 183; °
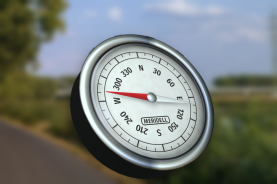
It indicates 280; °
